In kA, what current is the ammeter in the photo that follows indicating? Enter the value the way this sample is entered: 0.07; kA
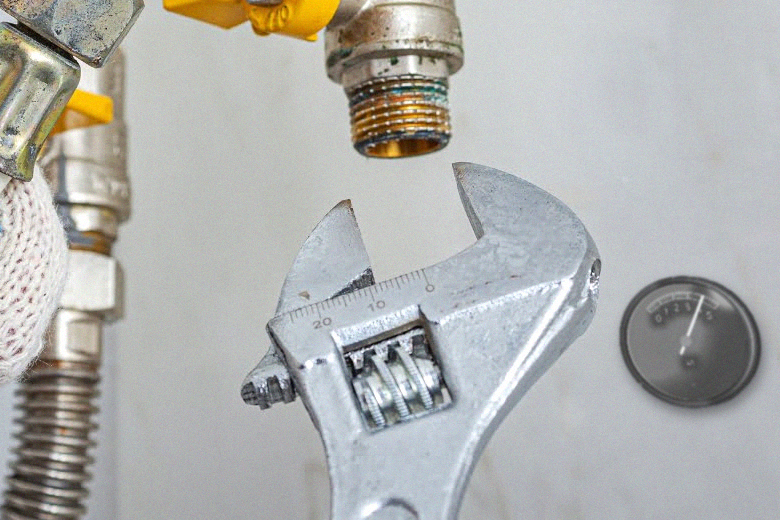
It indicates 4; kA
